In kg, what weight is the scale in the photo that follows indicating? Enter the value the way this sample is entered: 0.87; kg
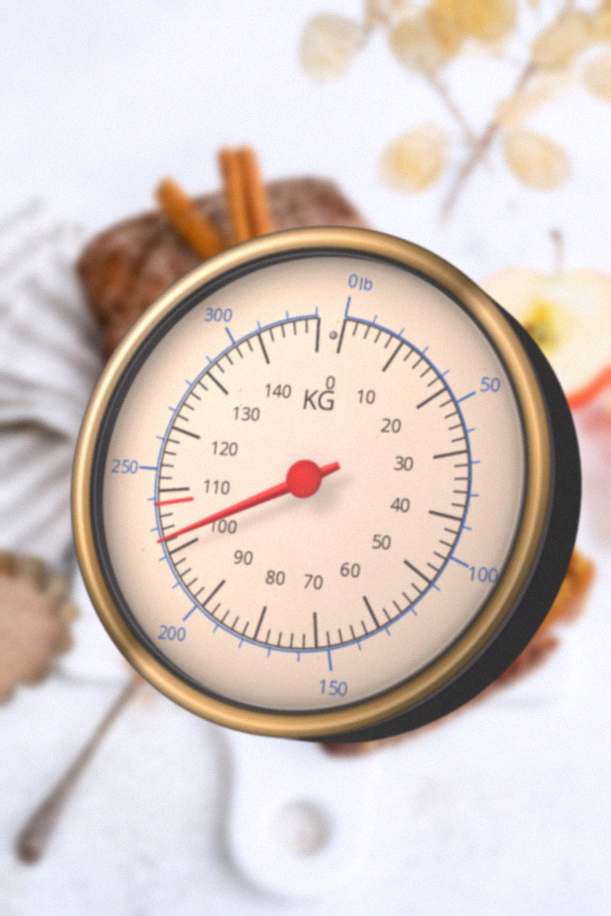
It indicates 102; kg
